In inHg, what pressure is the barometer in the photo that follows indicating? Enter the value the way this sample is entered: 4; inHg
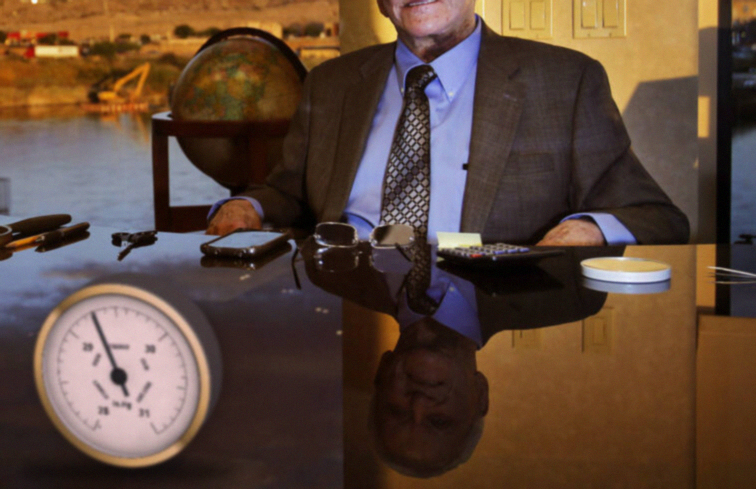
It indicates 29.3; inHg
